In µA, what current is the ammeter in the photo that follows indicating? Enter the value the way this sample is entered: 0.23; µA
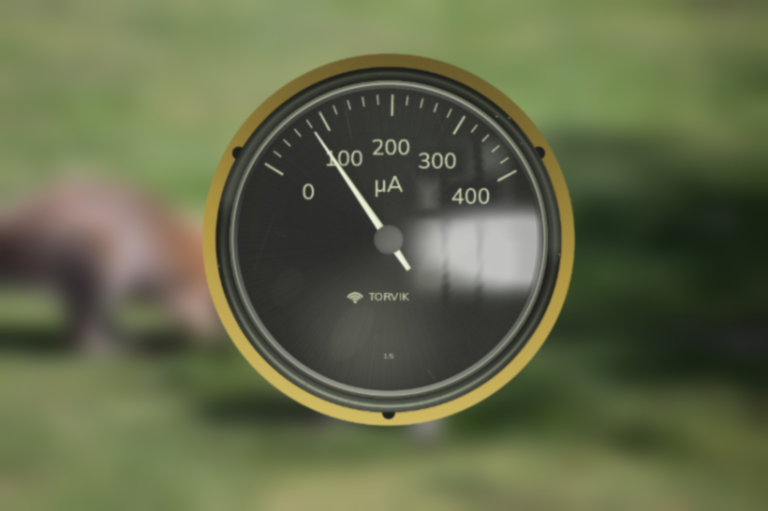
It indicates 80; µA
